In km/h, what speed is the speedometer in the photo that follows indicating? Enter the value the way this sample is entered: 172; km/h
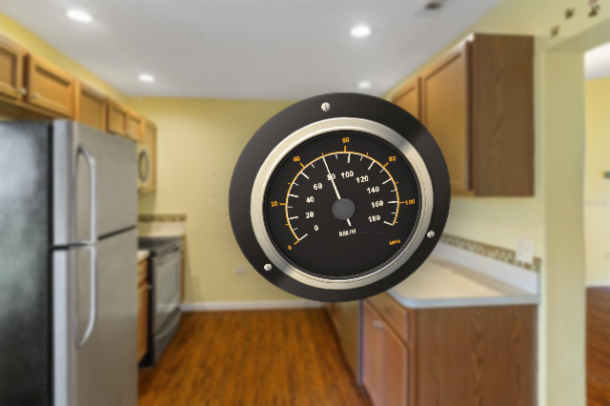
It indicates 80; km/h
